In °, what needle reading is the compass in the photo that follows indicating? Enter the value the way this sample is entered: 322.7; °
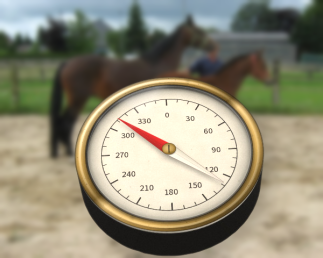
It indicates 310; °
